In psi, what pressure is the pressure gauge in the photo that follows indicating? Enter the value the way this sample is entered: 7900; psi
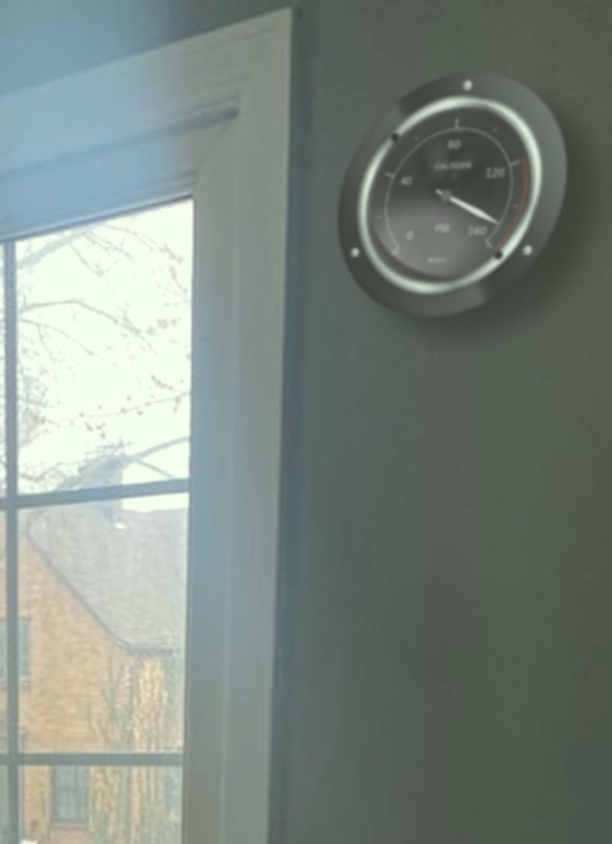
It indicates 150; psi
